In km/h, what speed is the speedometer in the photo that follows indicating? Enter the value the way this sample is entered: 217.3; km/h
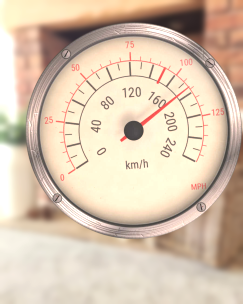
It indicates 175; km/h
